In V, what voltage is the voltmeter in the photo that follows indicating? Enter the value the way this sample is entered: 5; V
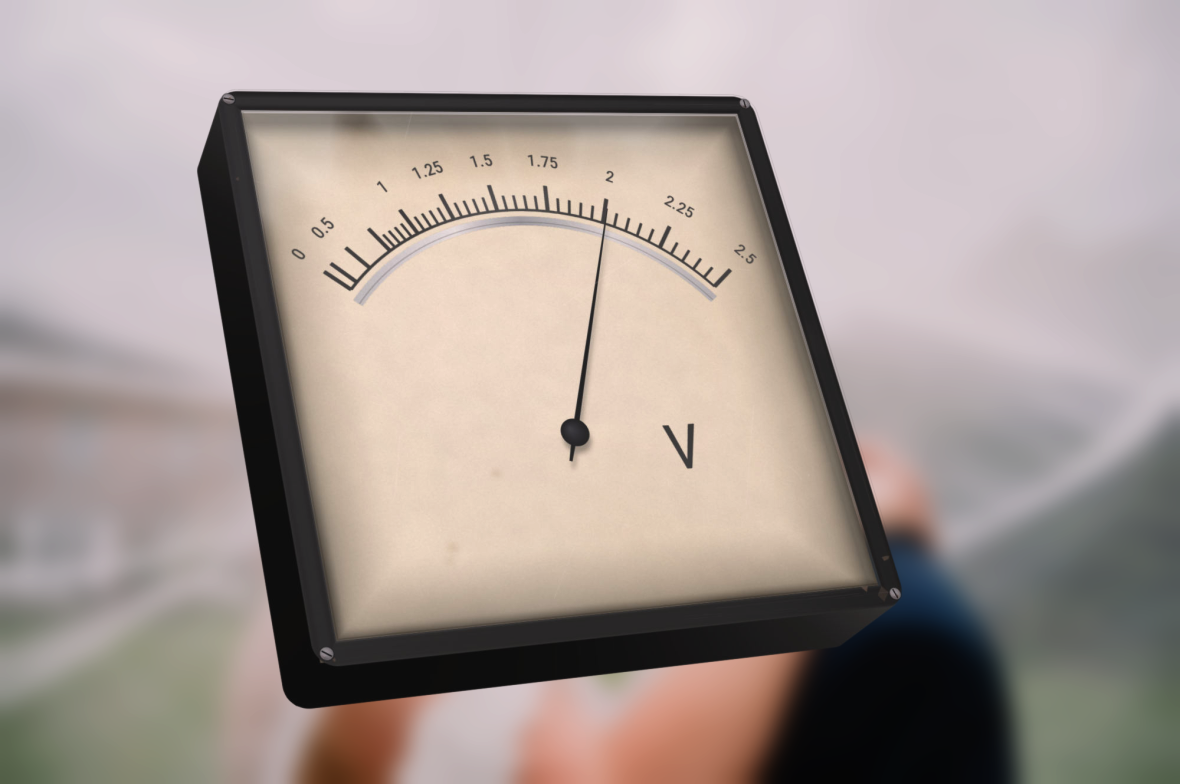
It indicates 2; V
